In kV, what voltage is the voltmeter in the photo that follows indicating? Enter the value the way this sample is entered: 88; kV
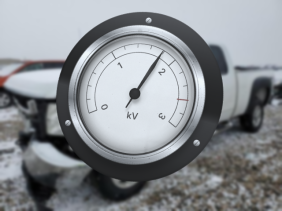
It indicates 1.8; kV
